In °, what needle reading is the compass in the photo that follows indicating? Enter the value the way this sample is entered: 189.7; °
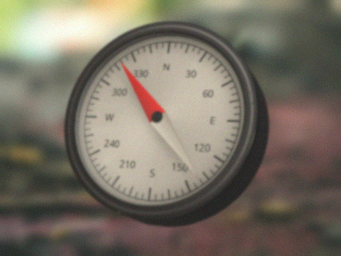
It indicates 320; °
